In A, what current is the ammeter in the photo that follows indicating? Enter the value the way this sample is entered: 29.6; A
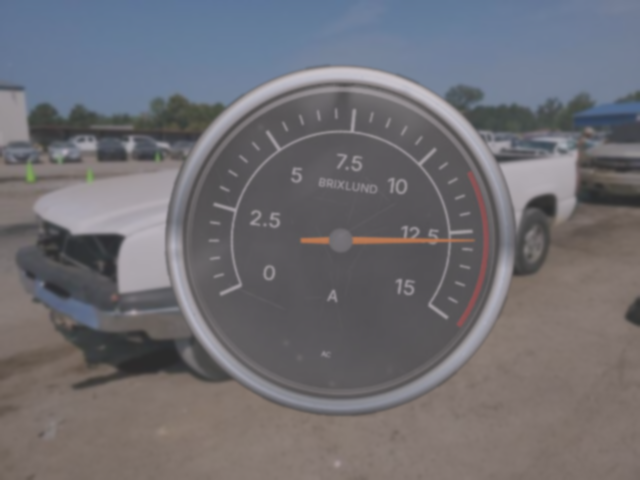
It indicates 12.75; A
